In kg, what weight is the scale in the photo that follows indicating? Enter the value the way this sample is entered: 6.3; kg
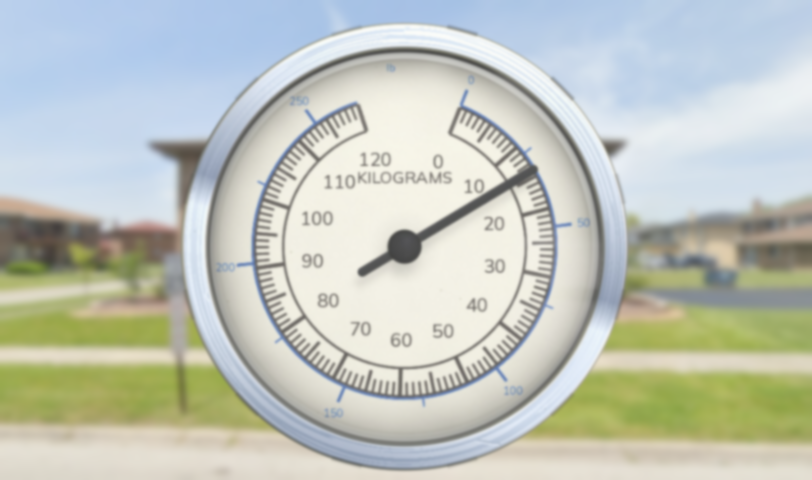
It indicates 14; kg
